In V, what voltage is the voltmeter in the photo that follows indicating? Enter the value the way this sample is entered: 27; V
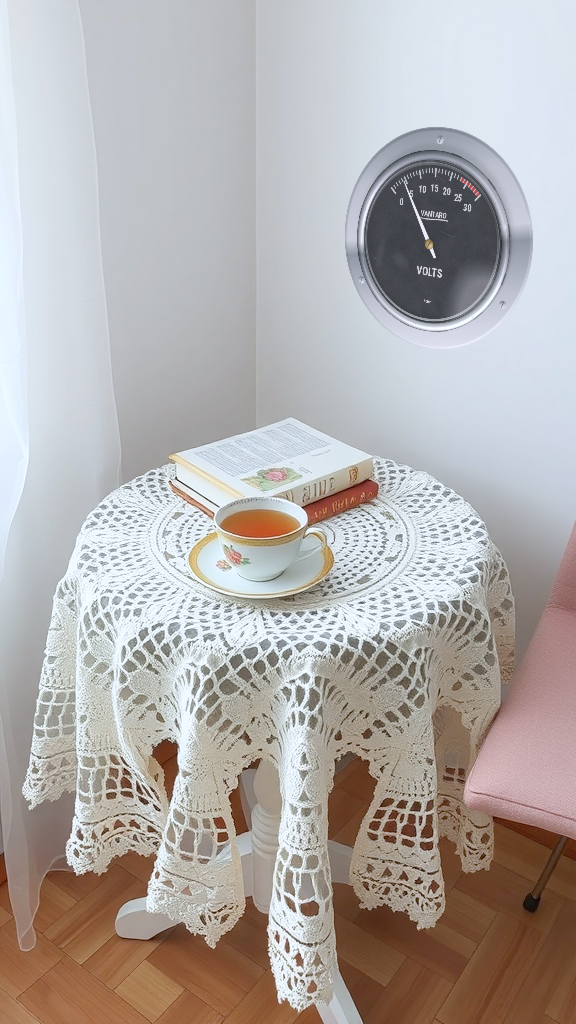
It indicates 5; V
